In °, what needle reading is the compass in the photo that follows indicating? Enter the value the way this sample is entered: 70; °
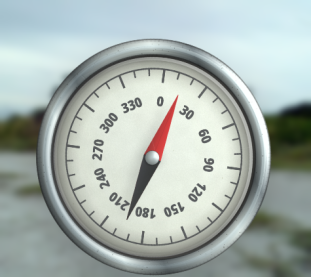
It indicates 15; °
